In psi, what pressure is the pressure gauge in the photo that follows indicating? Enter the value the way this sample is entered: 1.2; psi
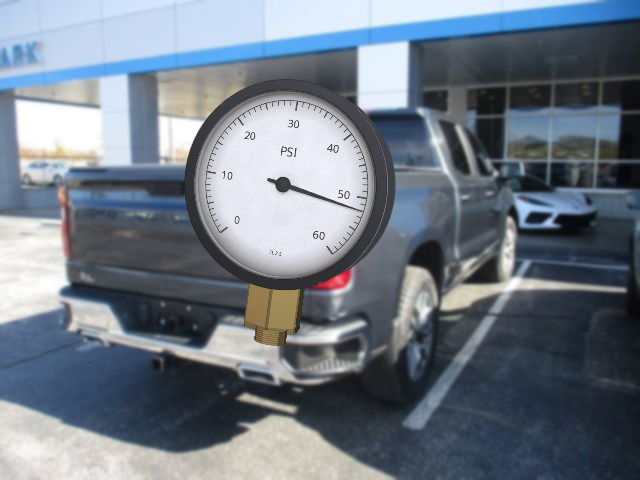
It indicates 52; psi
